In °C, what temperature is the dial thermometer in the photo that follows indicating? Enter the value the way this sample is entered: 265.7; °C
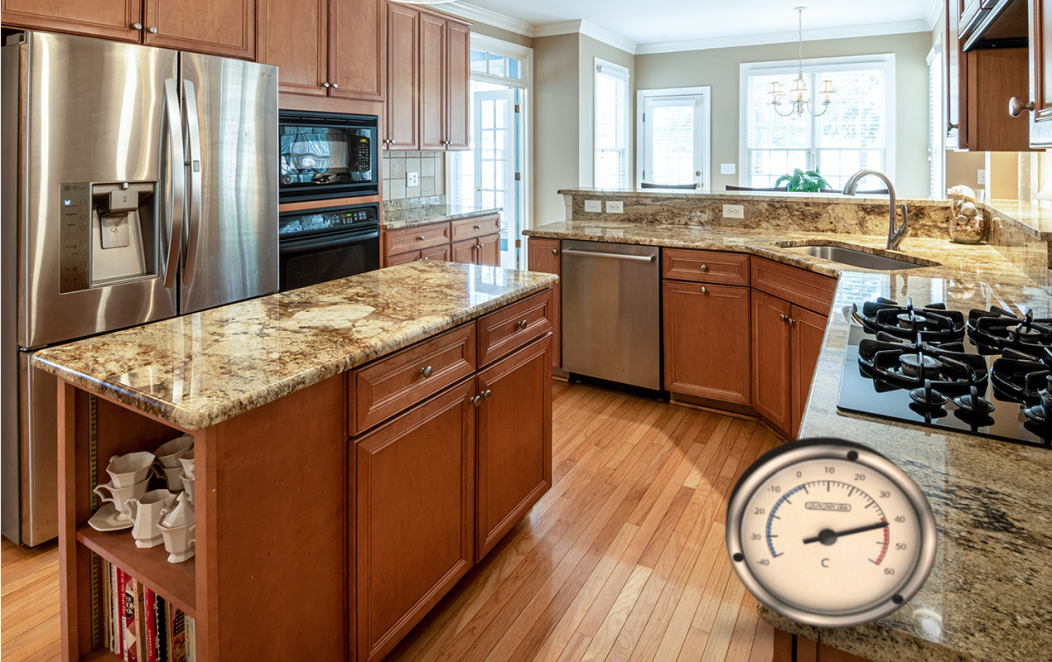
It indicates 40; °C
